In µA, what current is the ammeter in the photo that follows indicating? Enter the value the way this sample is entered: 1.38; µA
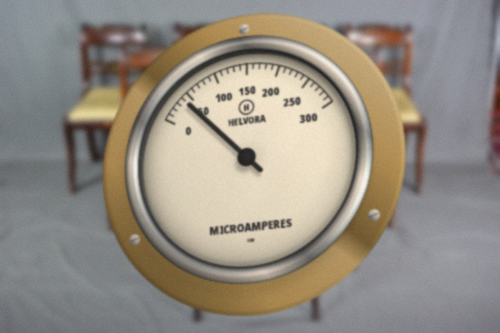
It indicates 40; µA
